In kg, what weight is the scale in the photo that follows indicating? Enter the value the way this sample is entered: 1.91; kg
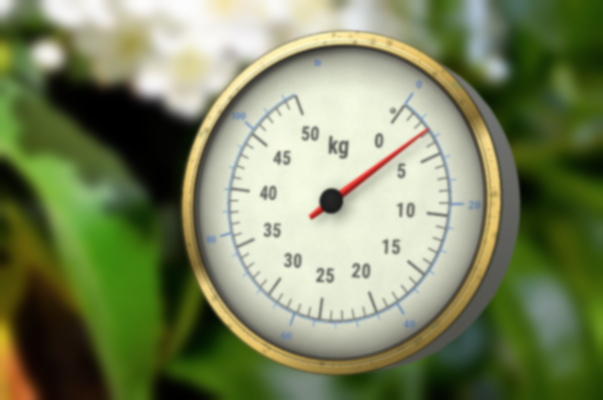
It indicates 3; kg
